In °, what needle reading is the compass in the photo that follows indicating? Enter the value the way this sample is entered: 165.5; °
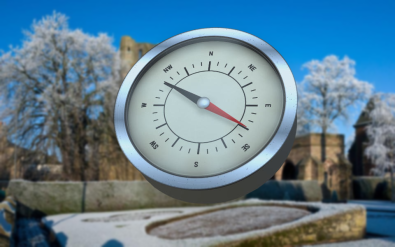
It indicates 120; °
